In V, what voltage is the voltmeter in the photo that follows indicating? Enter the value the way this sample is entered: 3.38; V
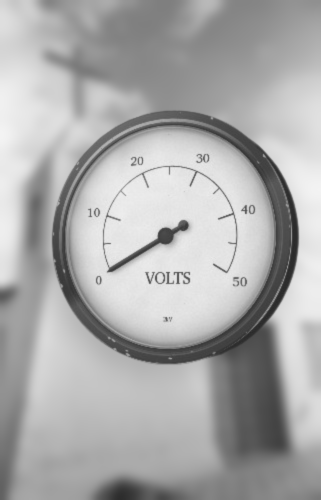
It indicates 0; V
